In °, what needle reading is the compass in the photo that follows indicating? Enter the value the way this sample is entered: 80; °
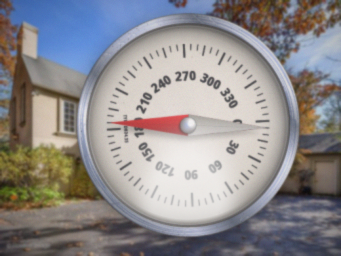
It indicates 185; °
